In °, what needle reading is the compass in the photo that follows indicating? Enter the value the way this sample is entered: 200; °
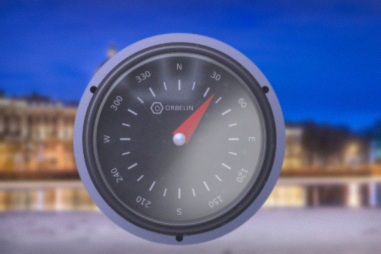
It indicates 37.5; °
